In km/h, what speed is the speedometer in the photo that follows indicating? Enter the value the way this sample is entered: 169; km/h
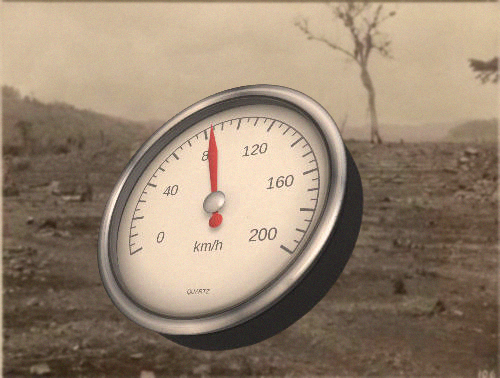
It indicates 85; km/h
